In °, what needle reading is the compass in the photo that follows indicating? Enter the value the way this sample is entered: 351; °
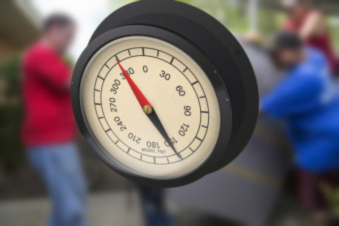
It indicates 330; °
